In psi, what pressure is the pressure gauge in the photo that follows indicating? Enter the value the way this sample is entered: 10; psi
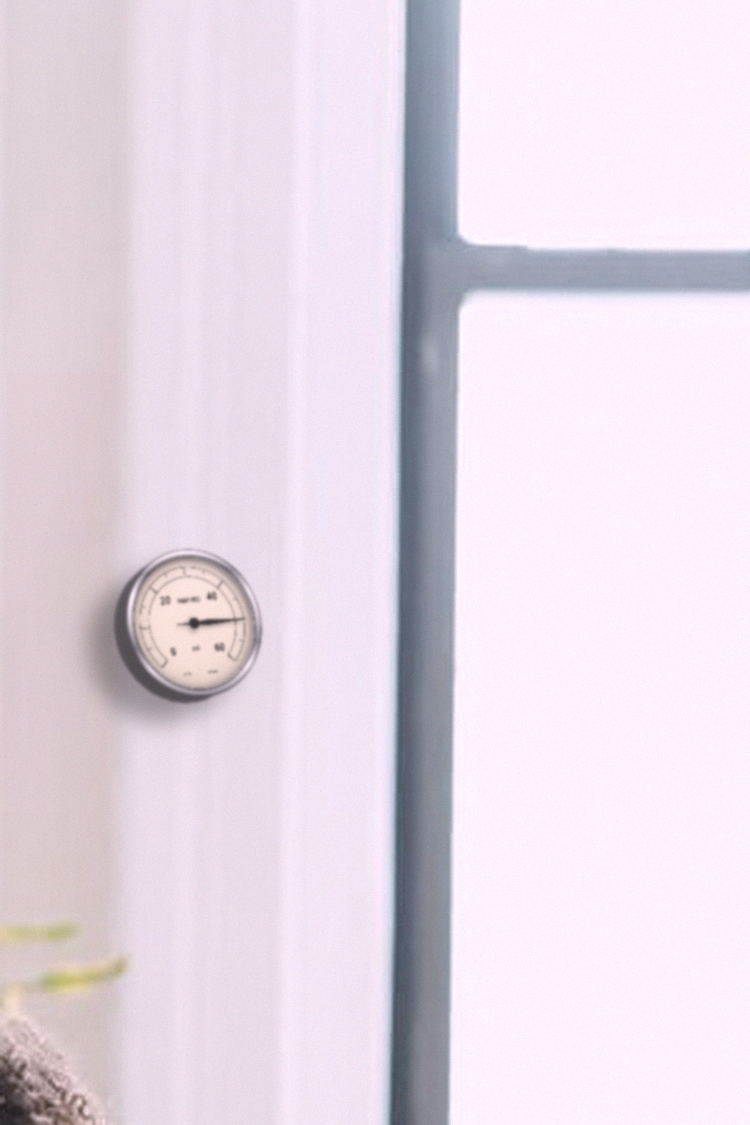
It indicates 50; psi
